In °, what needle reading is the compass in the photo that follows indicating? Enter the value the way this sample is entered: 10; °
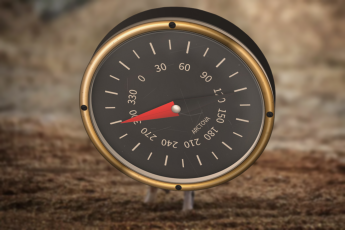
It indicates 300; °
